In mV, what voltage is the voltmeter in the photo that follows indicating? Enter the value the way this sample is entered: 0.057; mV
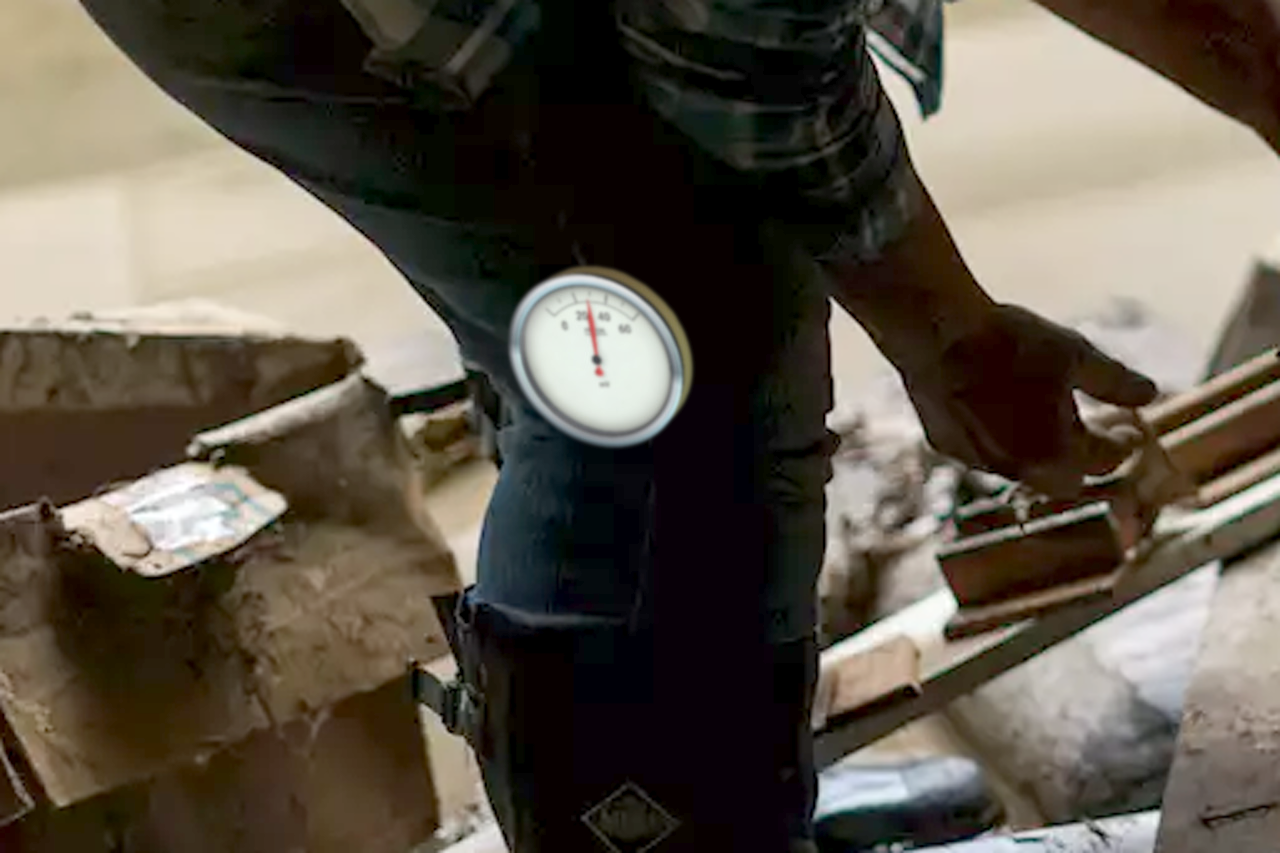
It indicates 30; mV
